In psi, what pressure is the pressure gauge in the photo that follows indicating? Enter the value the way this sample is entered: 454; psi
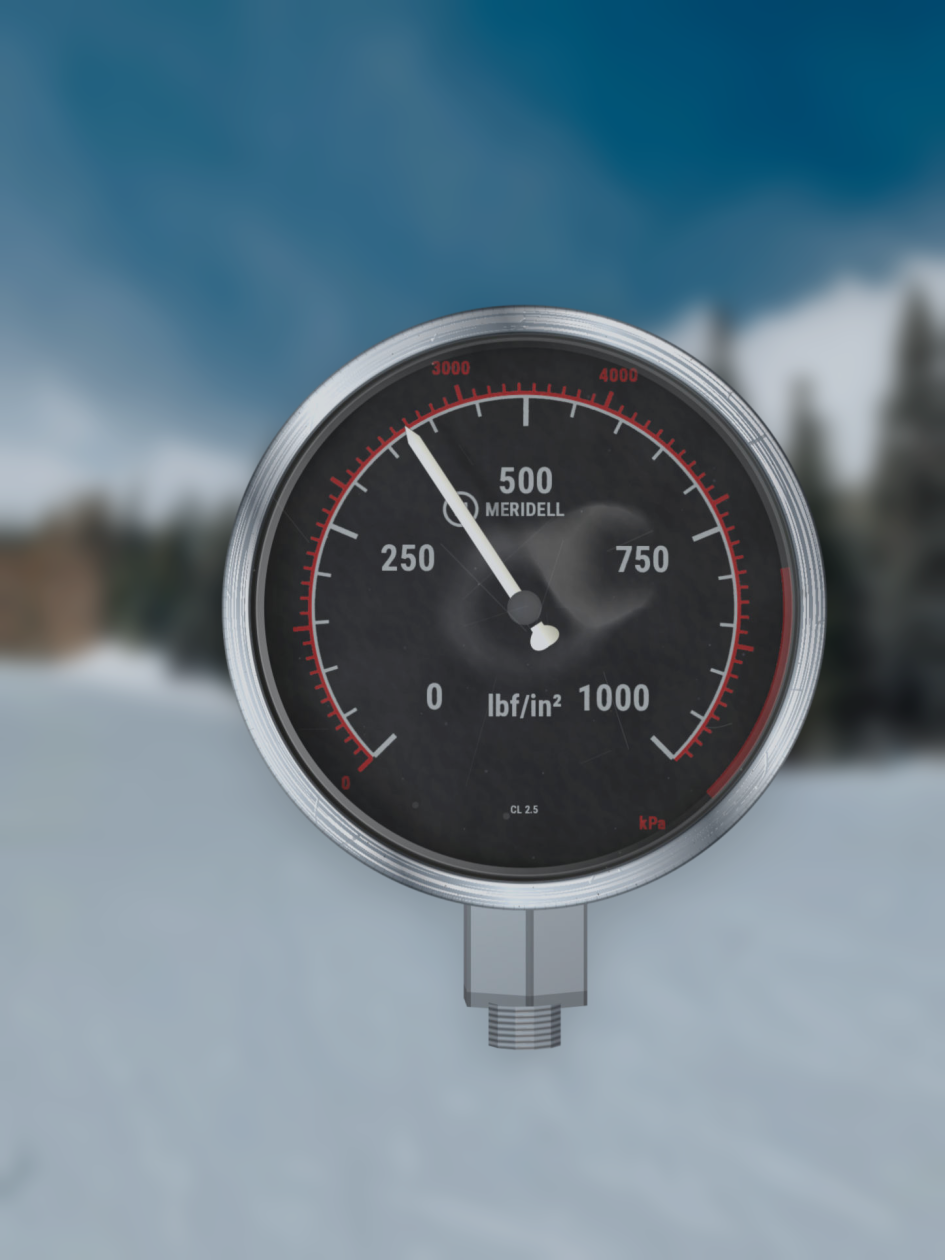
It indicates 375; psi
